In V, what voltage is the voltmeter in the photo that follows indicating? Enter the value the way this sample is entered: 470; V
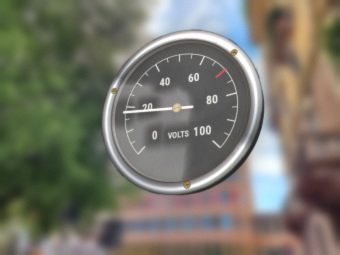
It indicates 17.5; V
